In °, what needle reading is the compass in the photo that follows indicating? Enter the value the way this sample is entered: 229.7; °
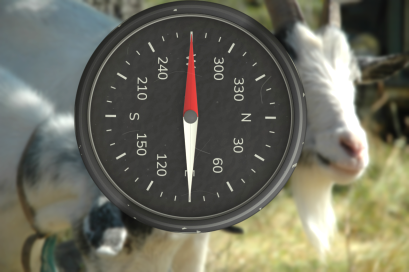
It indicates 270; °
